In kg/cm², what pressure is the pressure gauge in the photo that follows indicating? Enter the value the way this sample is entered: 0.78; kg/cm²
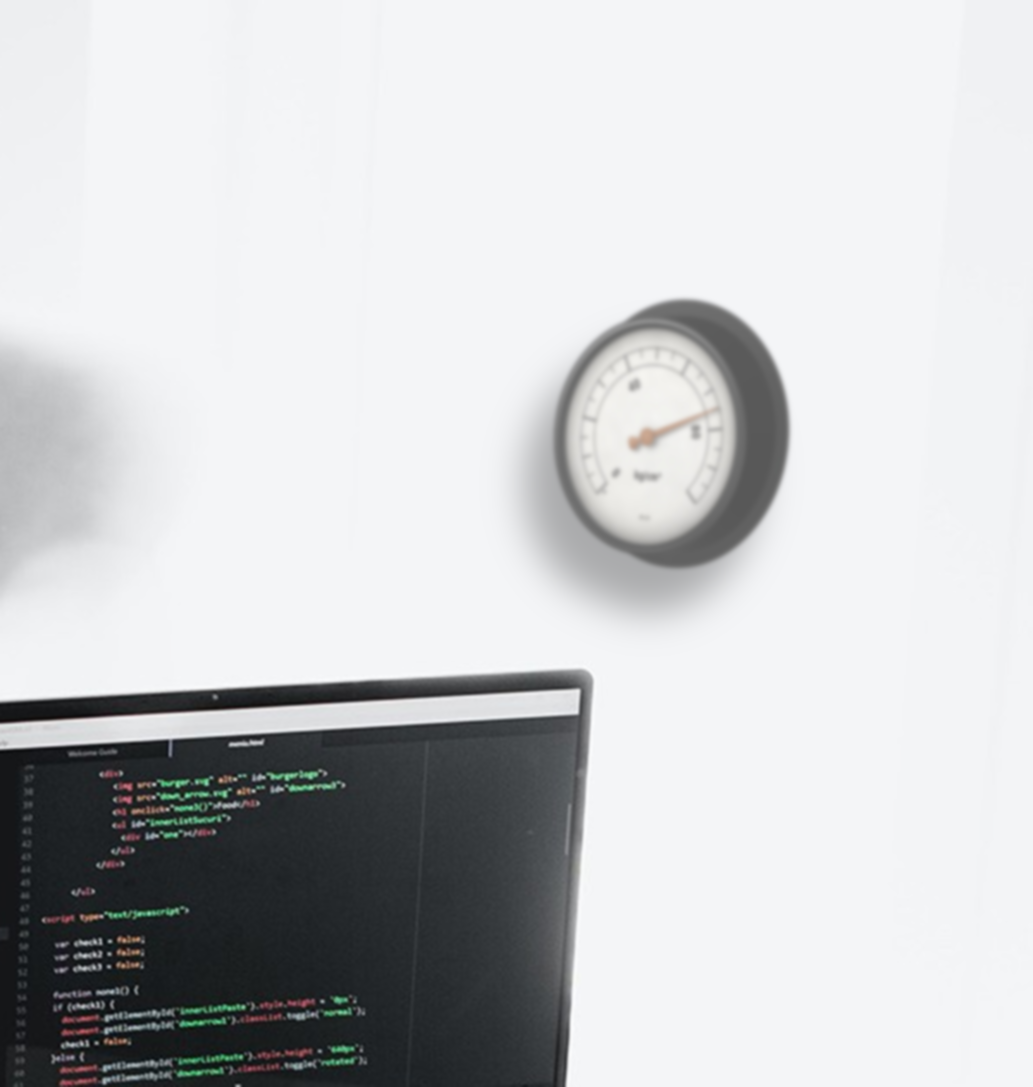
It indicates 75; kg/cm²
